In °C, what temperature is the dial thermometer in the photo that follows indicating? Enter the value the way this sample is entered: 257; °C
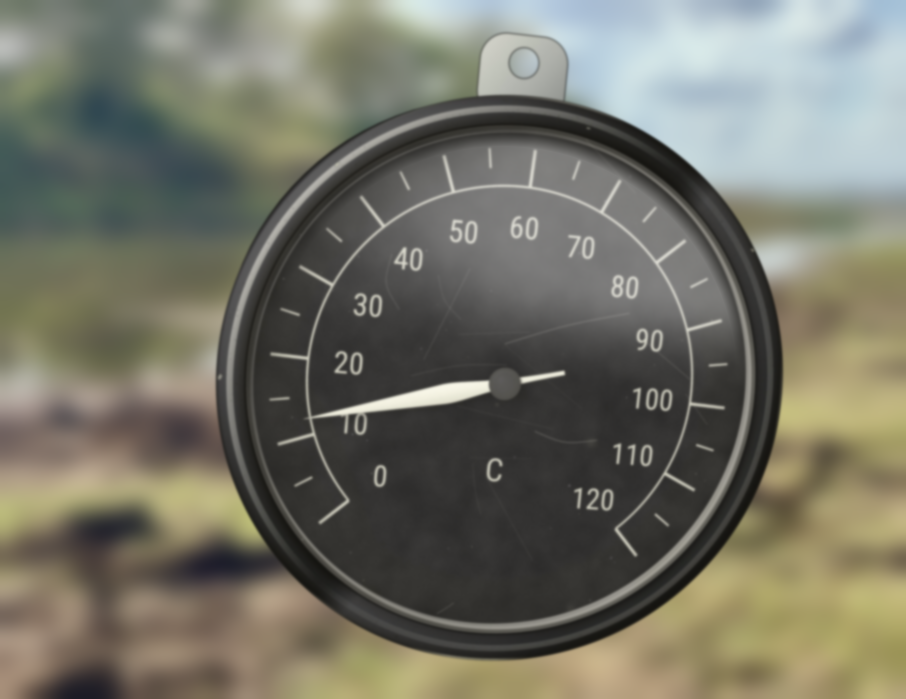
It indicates 12.5; °C
